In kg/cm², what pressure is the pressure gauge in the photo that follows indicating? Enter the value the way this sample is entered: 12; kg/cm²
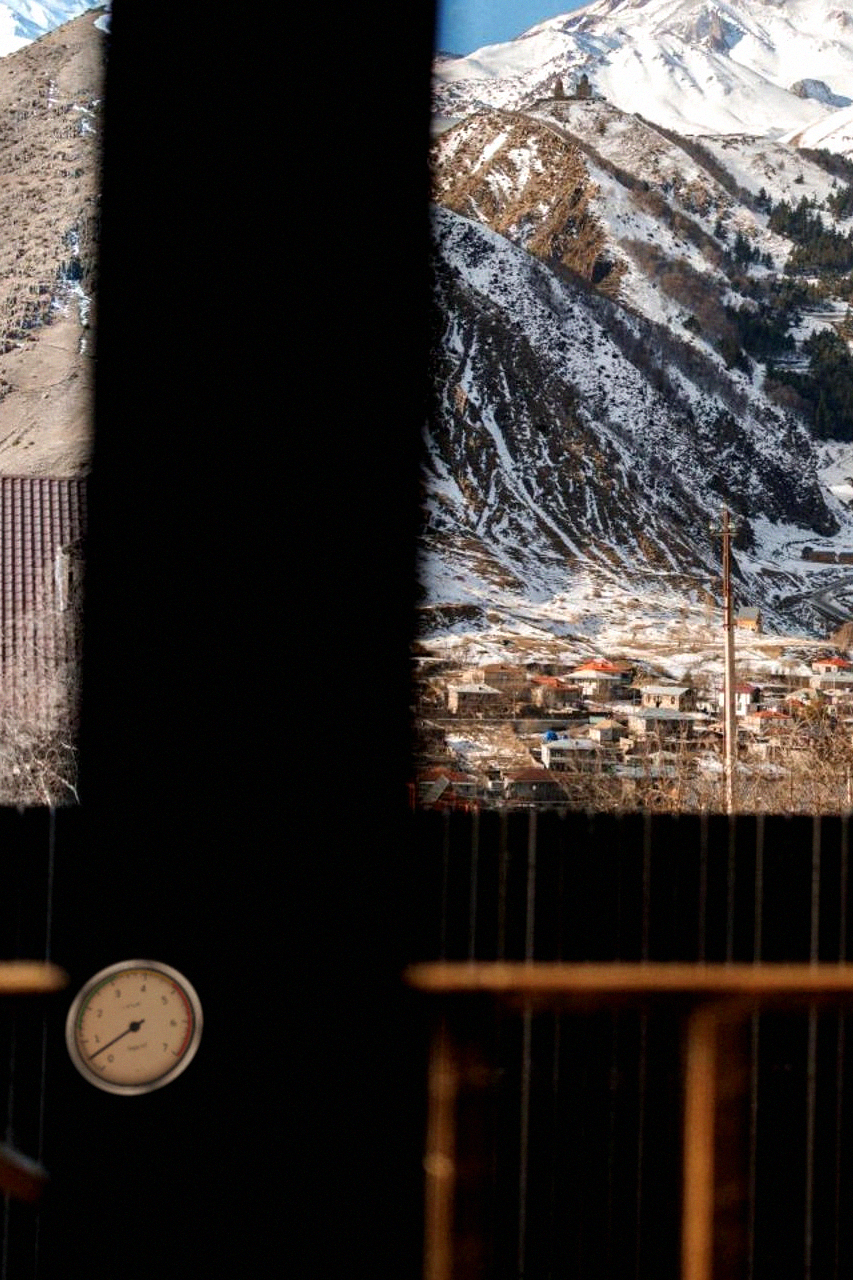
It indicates 0.5; kg/cm²
